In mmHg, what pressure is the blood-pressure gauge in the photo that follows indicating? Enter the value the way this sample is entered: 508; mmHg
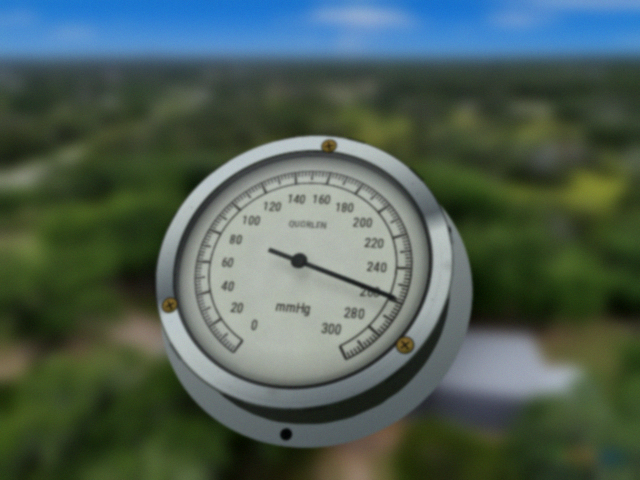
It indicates 260; mmHg
